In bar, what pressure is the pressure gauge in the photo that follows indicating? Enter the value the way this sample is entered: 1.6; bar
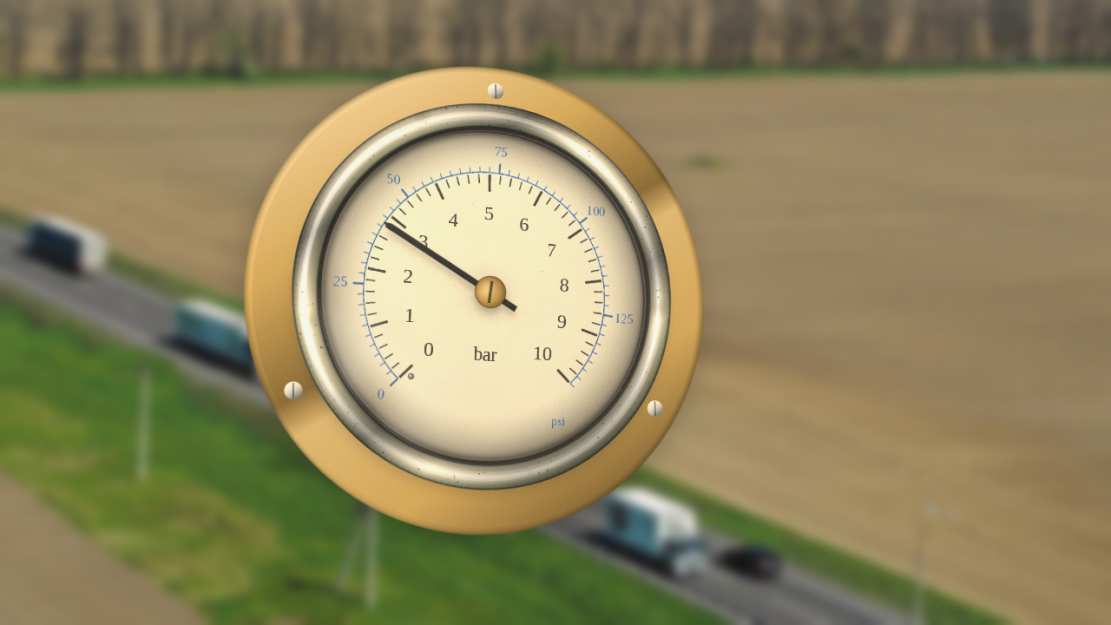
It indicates 2.8; bar
